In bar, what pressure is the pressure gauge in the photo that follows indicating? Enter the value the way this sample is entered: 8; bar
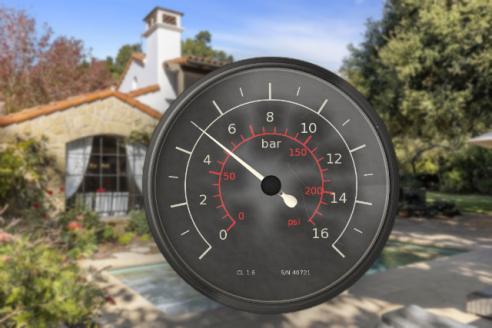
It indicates 5; bar
